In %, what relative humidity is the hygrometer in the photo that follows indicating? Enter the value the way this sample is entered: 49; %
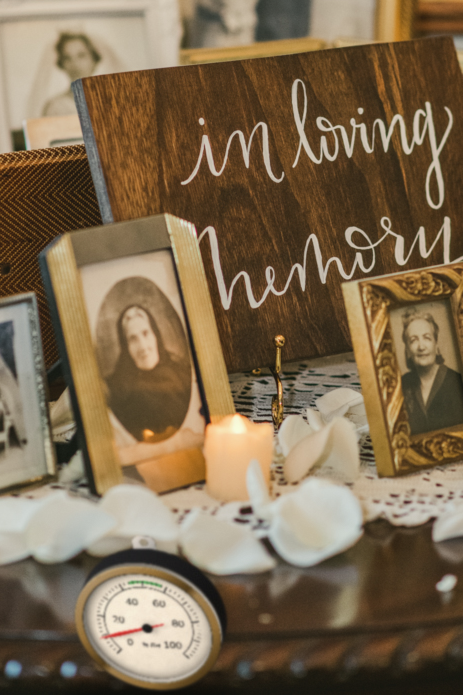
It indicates 10; %
